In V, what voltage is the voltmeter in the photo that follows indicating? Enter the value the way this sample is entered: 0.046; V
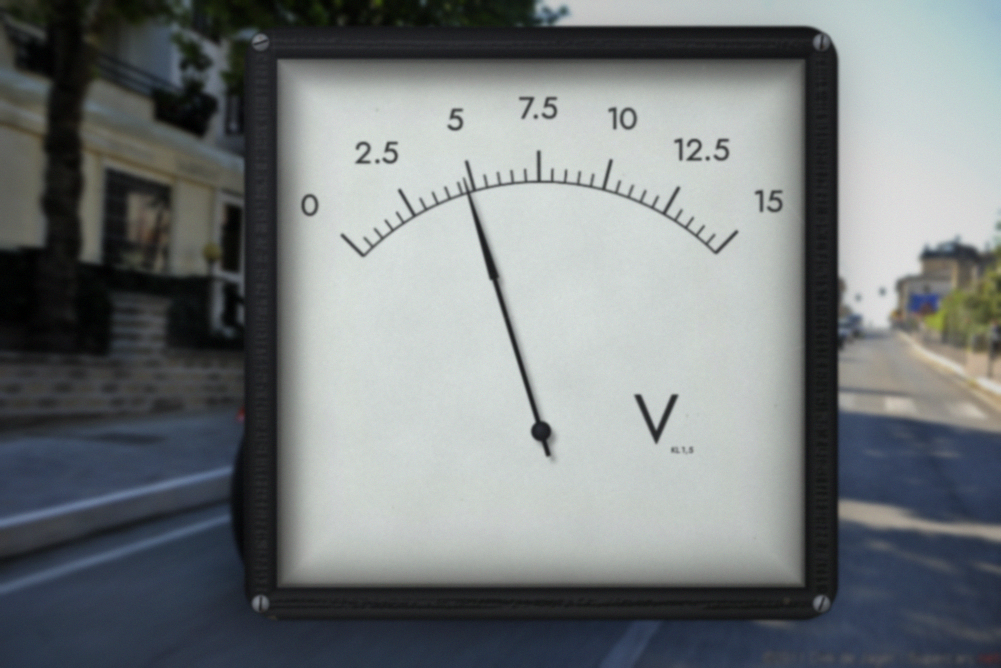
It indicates 4.75; V
